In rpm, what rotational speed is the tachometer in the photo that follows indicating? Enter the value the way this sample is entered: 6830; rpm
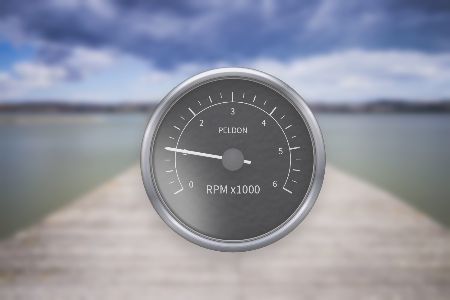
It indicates 1000; rpm
